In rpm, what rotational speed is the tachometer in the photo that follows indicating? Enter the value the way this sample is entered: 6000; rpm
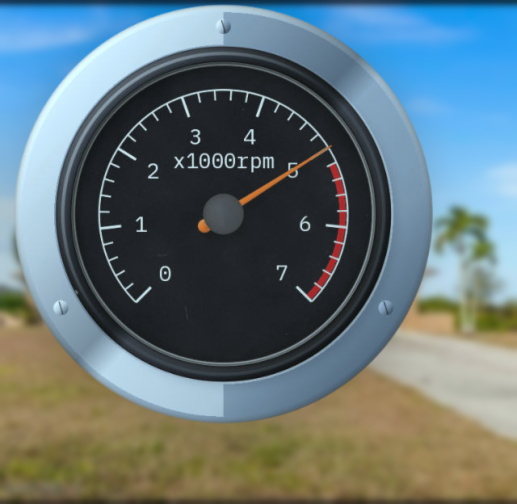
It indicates 5000; rpm
